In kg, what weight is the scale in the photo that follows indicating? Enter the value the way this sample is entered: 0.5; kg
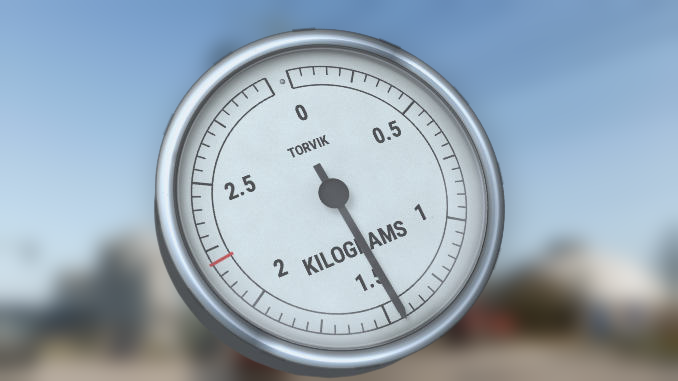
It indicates 1.45; kg
